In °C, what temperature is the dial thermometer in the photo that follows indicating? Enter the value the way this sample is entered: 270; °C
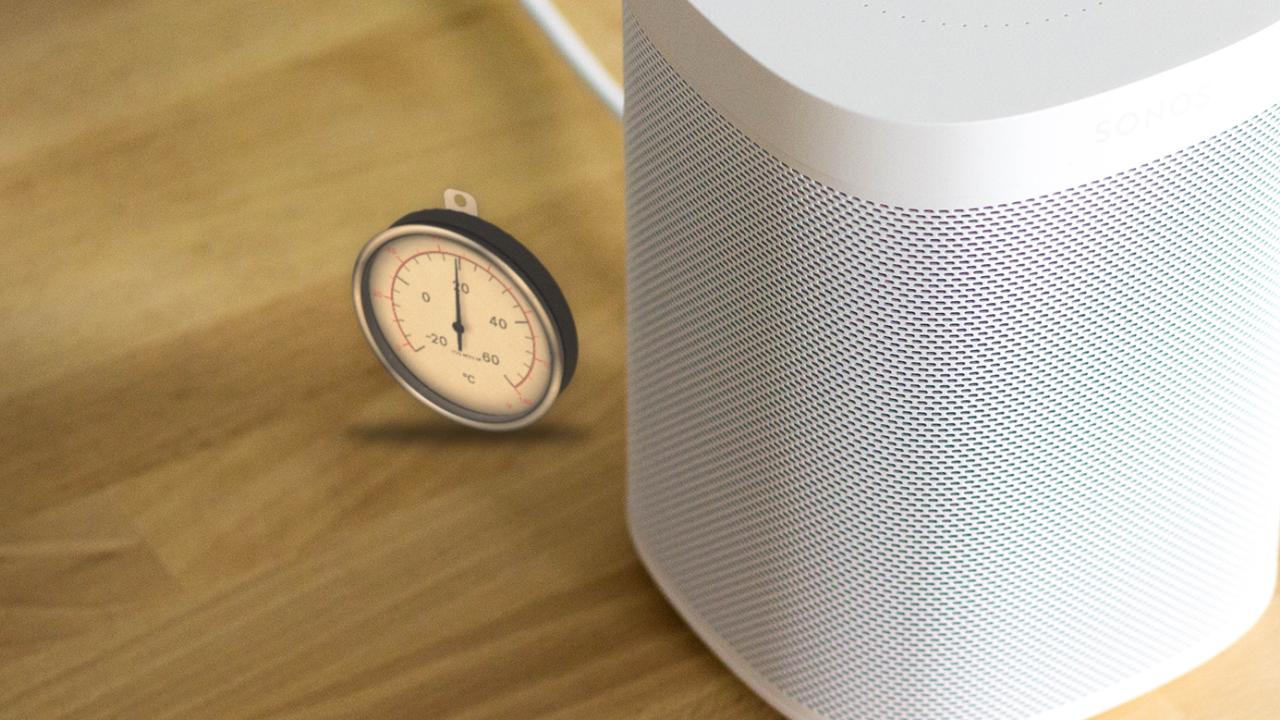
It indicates 20; °C
